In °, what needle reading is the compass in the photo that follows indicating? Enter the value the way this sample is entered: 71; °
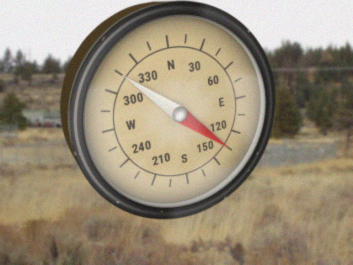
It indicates 135; °
